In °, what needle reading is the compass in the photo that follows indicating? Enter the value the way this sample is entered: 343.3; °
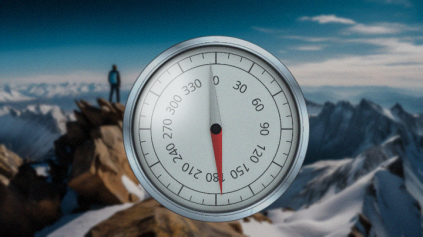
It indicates 175; °
